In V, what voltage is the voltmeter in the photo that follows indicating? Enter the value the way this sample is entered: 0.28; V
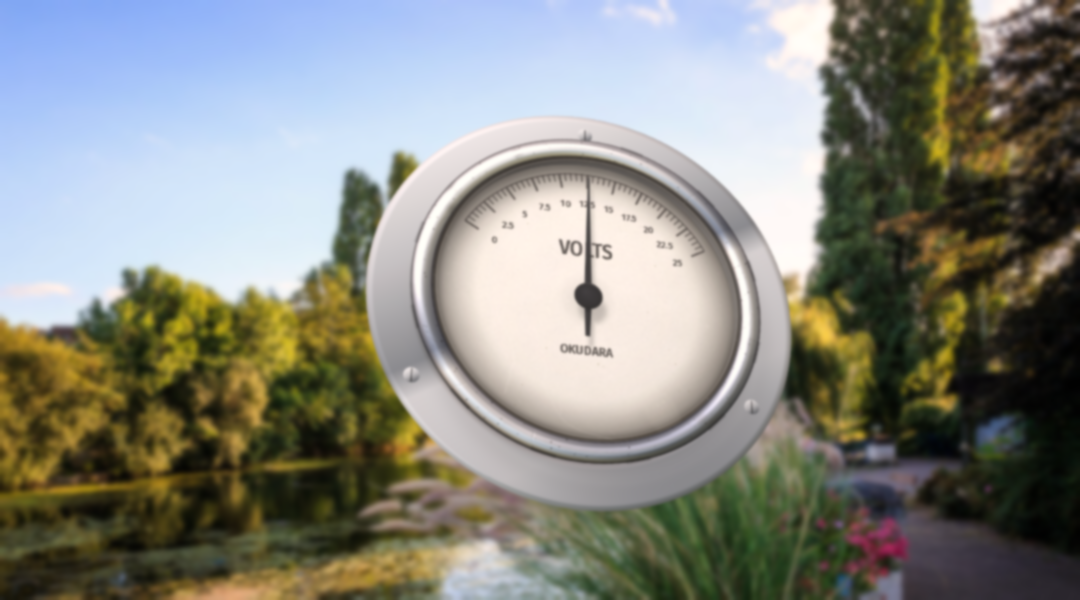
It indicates 12.5; V
